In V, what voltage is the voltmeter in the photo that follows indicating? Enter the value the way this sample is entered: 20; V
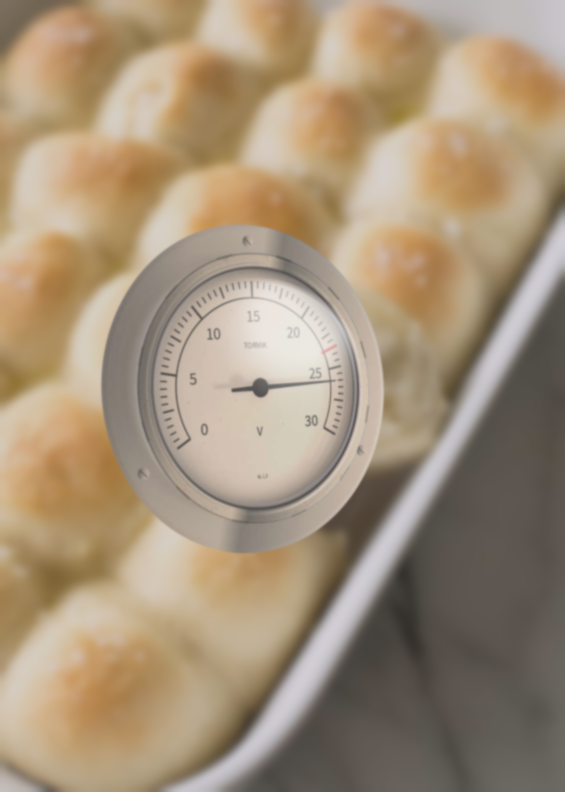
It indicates 26; V
